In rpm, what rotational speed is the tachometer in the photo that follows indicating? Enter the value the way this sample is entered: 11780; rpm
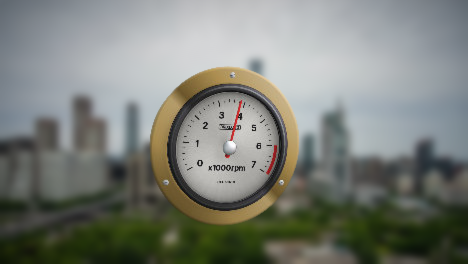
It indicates 3800; rpm
